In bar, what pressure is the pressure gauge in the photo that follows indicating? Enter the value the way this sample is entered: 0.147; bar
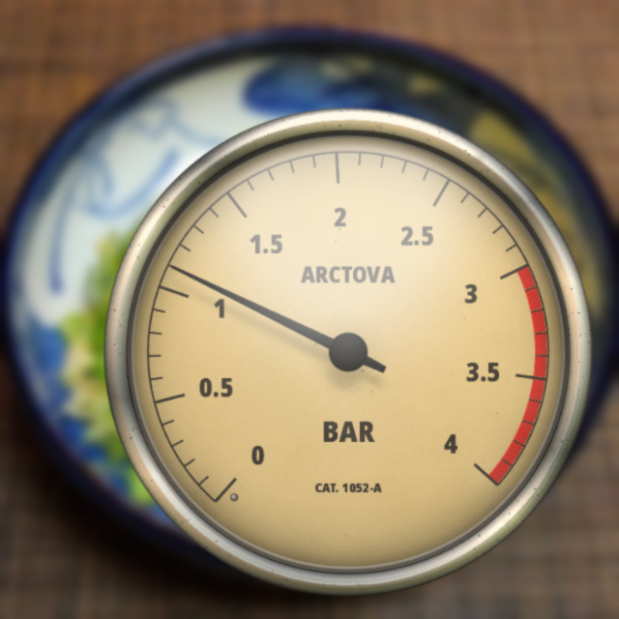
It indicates 1.1; bar
